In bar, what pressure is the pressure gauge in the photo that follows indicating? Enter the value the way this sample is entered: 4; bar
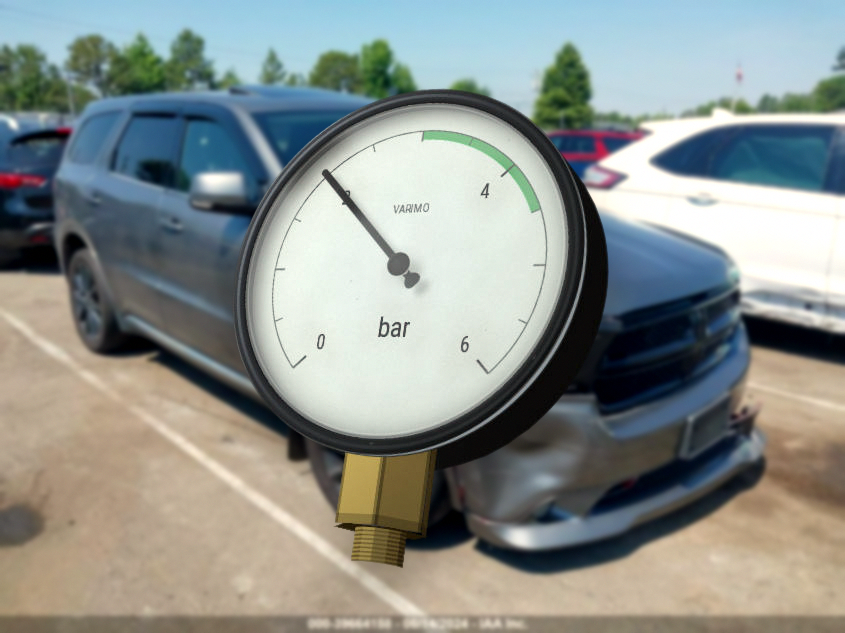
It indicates 2; bar
